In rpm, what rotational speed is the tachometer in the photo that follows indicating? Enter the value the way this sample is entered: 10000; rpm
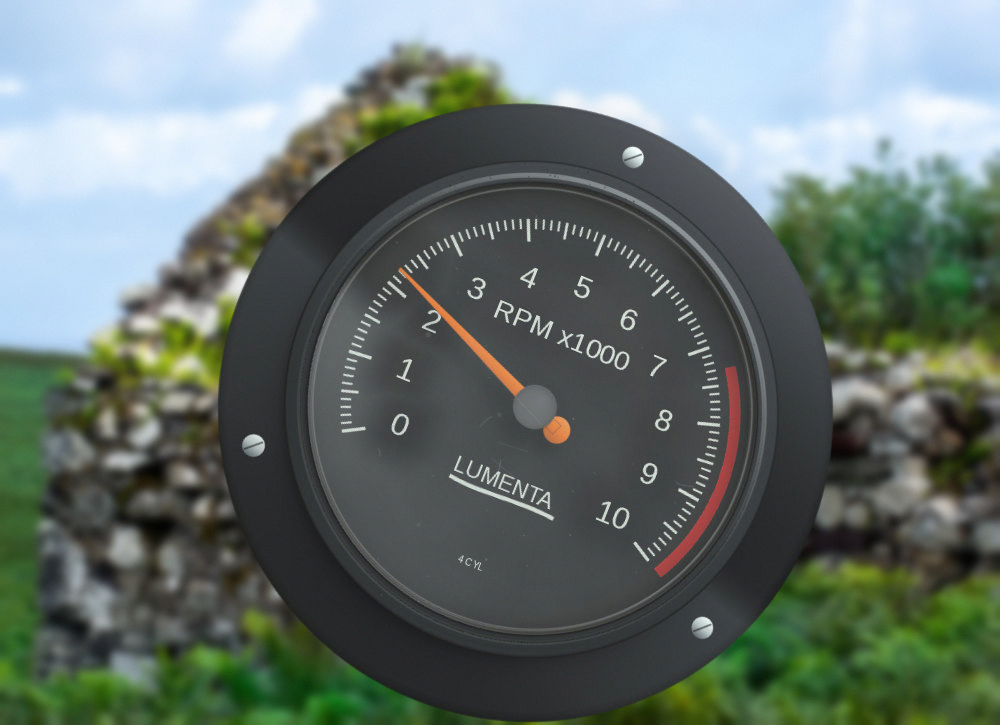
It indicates 2200; rpm
